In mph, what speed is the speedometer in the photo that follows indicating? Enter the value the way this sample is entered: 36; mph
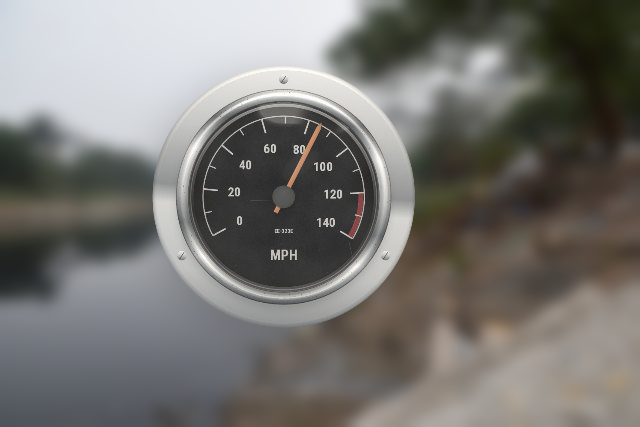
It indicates 85; mph
